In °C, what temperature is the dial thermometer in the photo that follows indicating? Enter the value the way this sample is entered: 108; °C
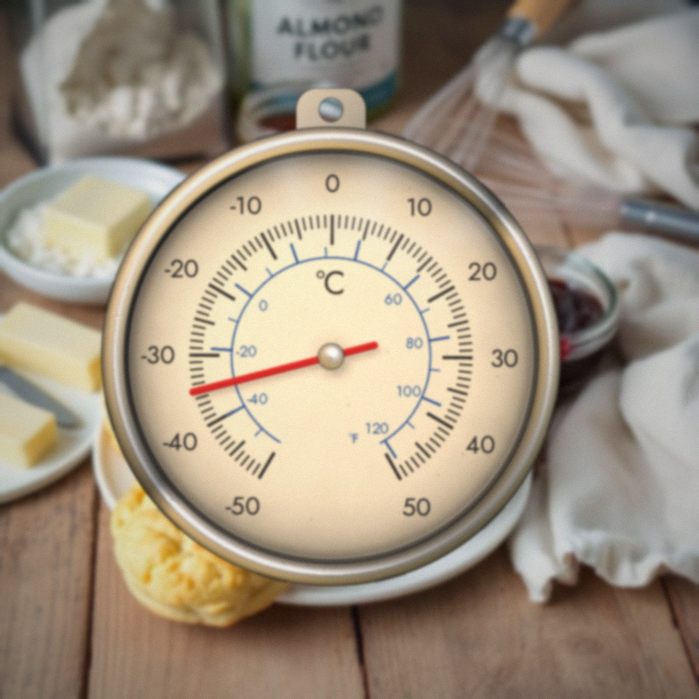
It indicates -35; °C
